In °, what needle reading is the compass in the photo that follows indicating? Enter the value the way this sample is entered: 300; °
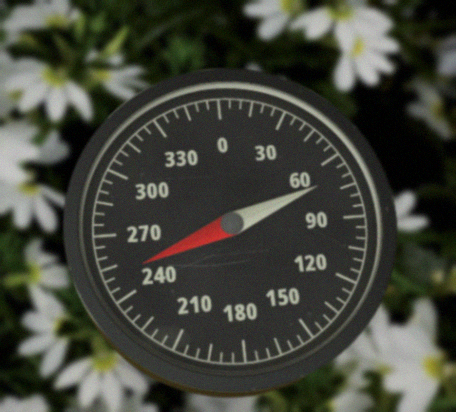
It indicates 250; °
